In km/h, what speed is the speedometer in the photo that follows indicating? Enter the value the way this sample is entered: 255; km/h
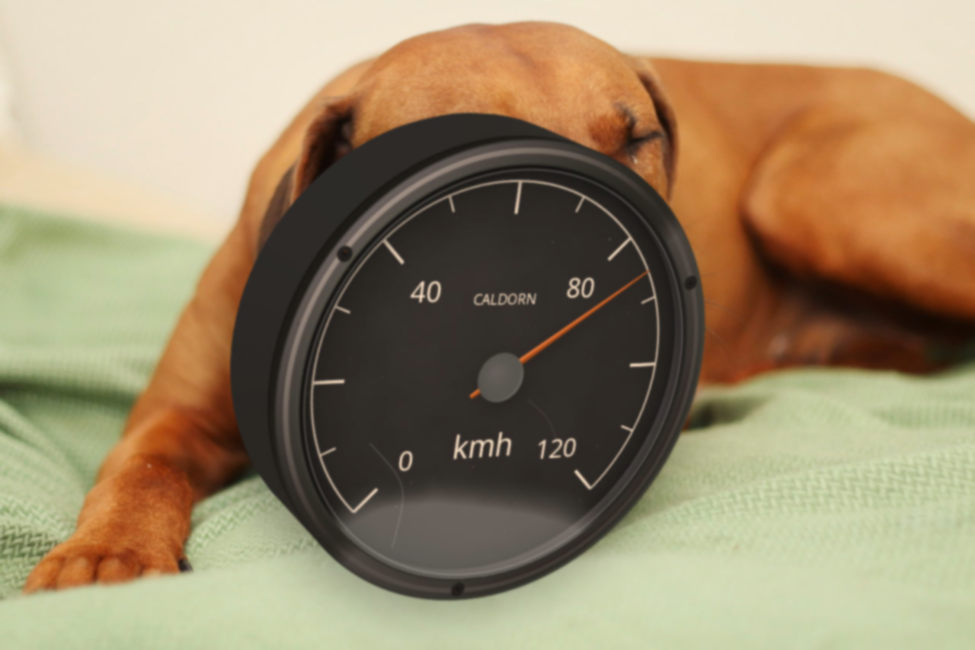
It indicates 85; km/h
